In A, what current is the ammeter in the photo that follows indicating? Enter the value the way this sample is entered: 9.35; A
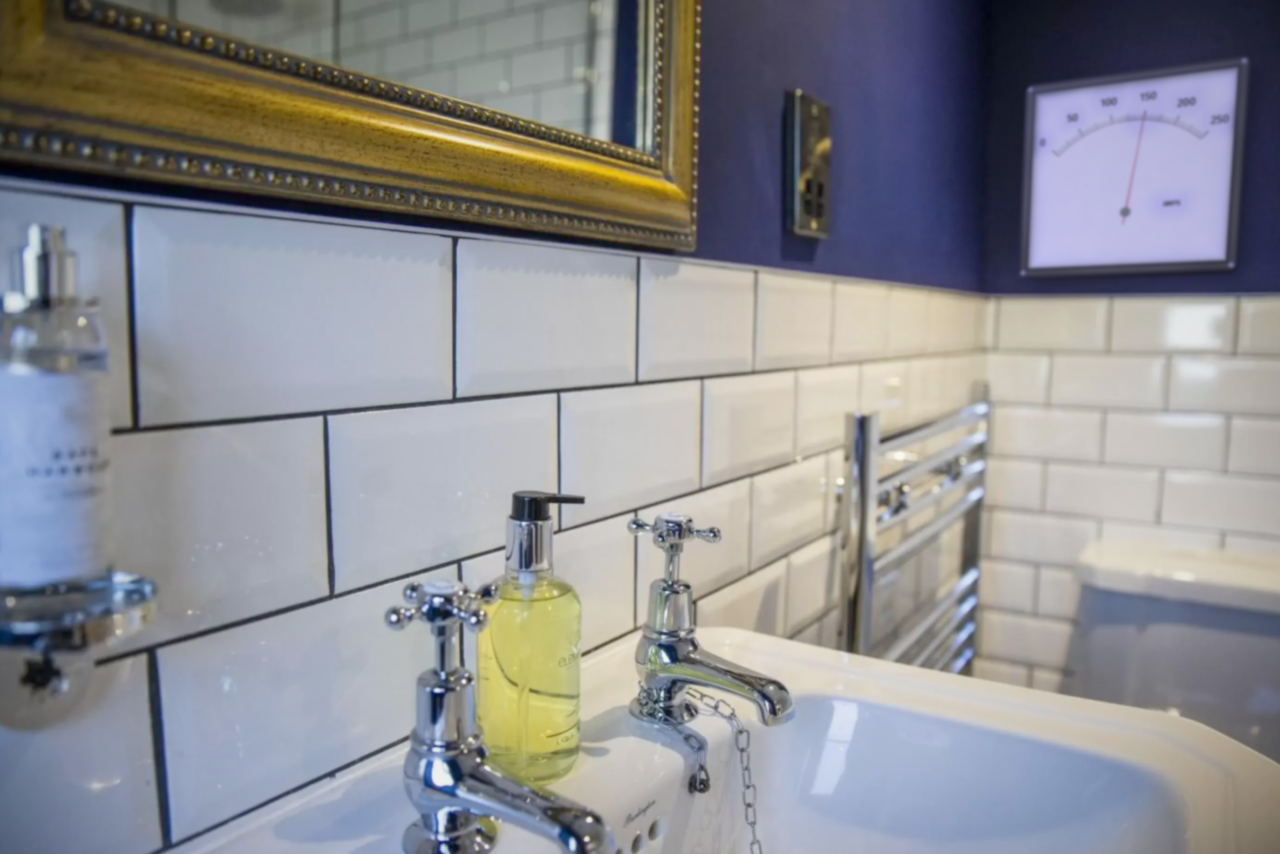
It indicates 150; A
